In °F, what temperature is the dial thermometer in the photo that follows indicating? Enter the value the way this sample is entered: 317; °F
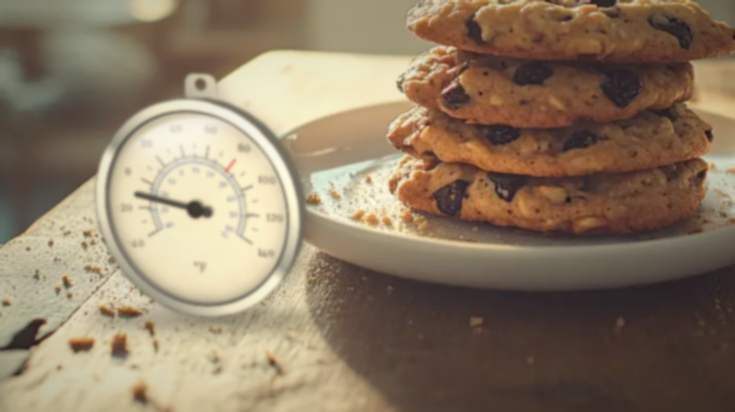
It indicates -10; °F
